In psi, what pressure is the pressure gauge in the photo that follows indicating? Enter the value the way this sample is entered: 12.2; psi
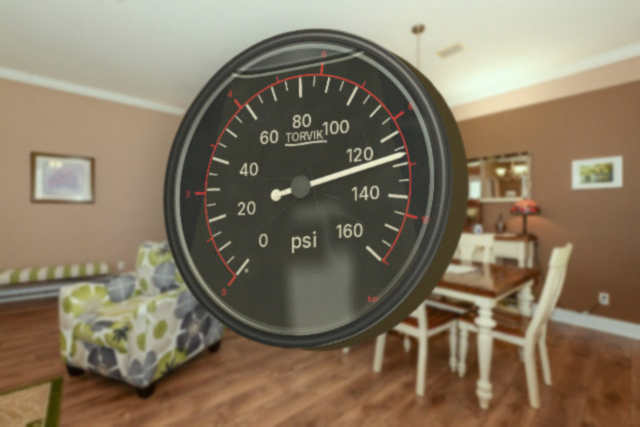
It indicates 127.5; psi
